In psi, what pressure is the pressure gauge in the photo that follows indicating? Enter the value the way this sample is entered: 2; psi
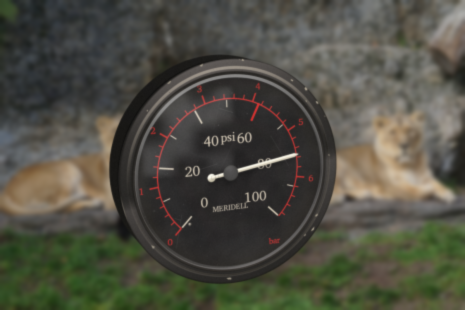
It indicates 80; psi
